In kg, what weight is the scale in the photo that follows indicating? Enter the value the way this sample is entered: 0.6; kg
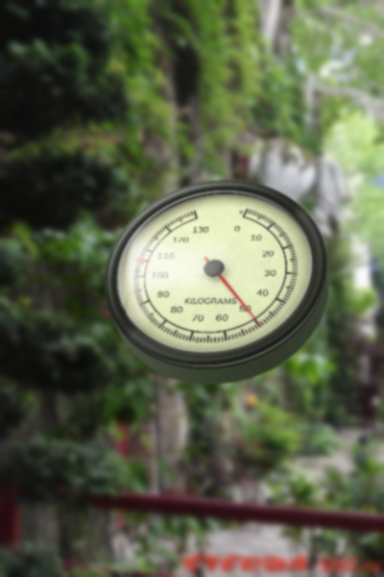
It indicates 50; kg
